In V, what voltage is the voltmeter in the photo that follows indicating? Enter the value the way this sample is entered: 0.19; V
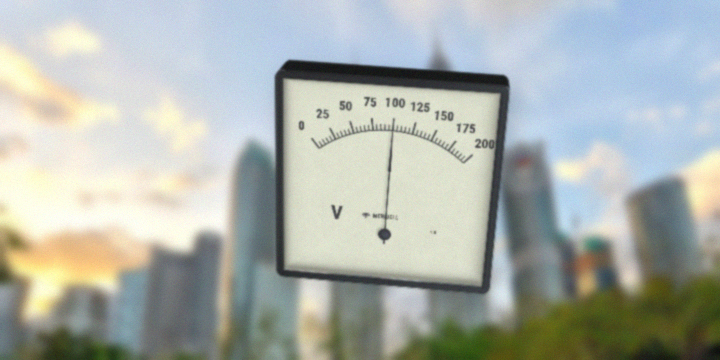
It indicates 100; V
